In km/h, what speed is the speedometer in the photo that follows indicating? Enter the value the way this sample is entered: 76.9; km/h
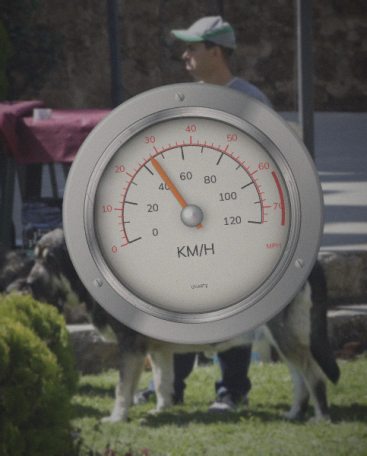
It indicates 45; km/h
